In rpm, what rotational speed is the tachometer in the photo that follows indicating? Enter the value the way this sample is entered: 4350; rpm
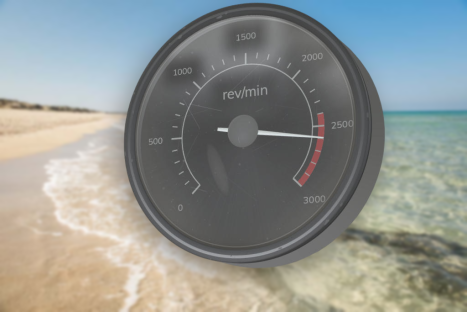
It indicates 2600; rpm
